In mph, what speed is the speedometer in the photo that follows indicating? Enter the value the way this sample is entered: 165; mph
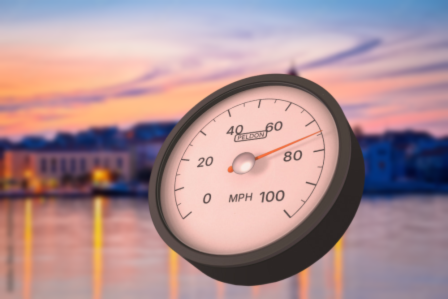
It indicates 75; mph
